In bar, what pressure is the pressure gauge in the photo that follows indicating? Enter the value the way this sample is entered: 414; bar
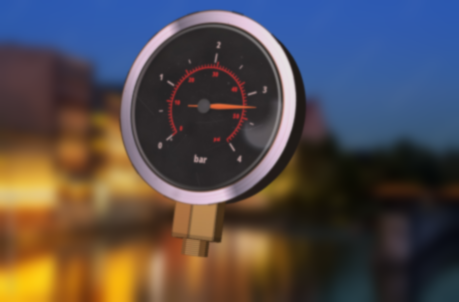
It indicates 3.25; bar
